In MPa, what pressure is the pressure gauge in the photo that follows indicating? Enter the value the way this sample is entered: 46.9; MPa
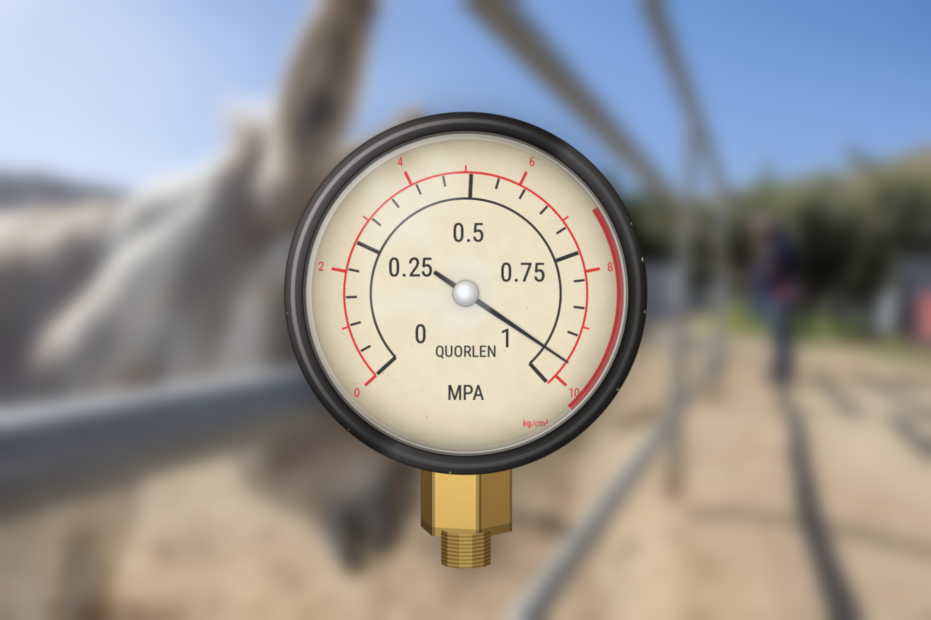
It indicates 0.95; MPa
